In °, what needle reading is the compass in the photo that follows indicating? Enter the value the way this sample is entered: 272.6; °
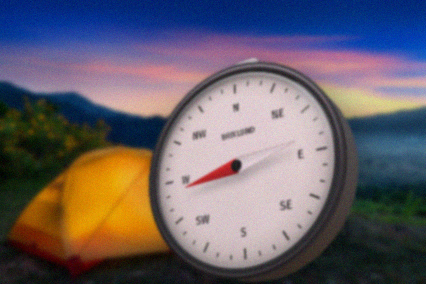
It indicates 260; °
